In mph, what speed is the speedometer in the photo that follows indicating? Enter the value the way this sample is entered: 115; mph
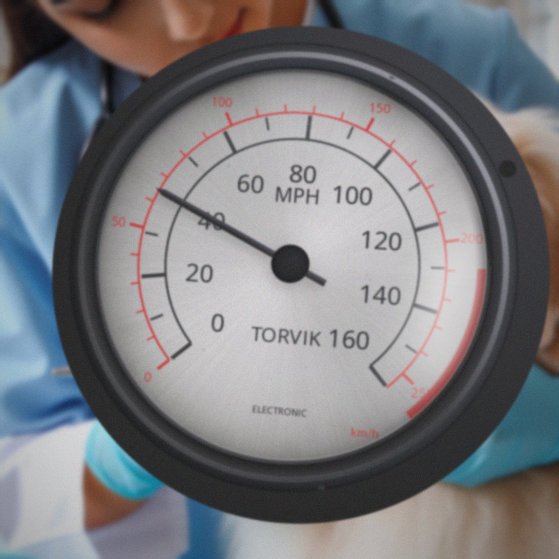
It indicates 40; mph
